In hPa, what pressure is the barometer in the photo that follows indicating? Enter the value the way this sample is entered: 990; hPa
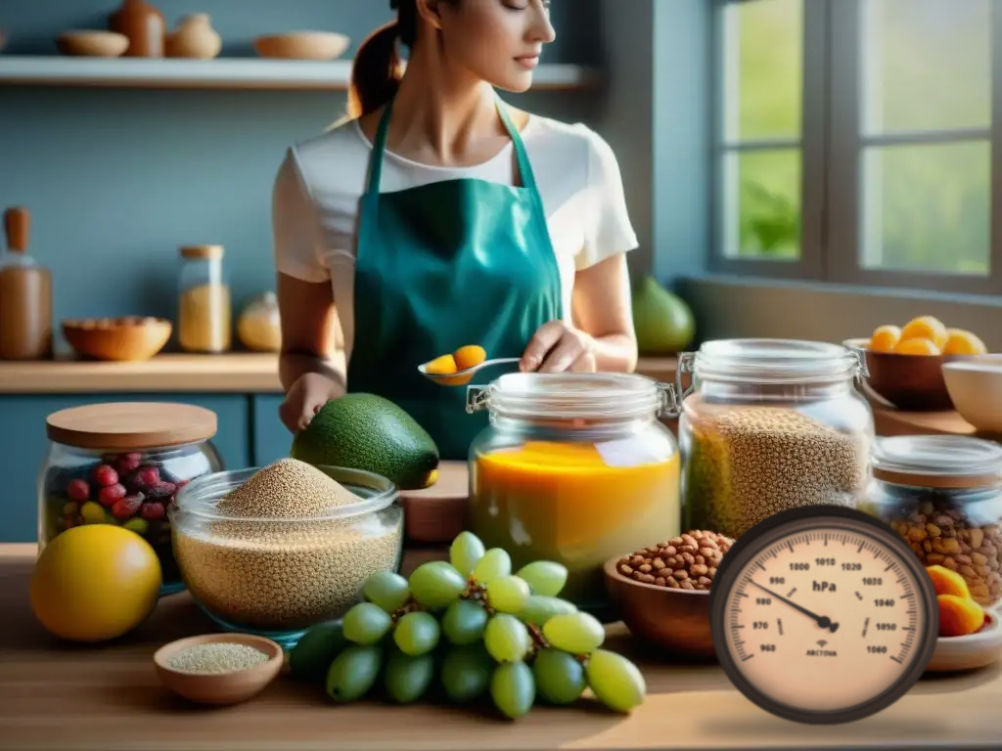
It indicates 985; hPa
